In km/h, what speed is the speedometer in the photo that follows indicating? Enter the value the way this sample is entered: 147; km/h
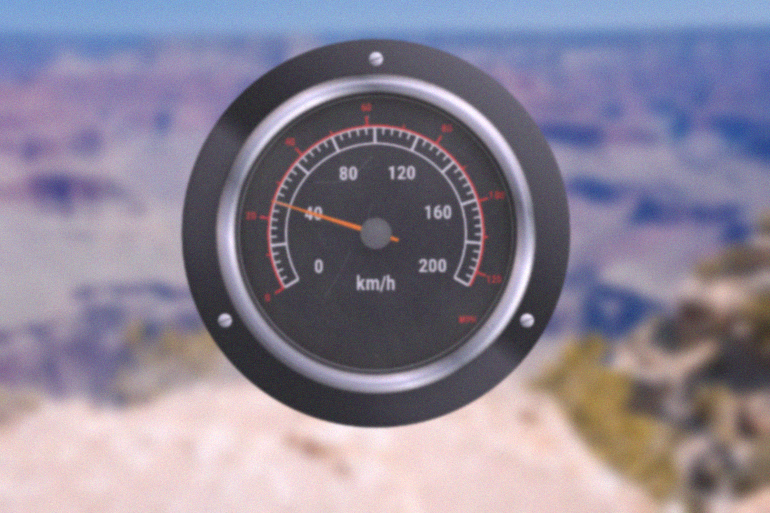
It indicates 40; km/h
